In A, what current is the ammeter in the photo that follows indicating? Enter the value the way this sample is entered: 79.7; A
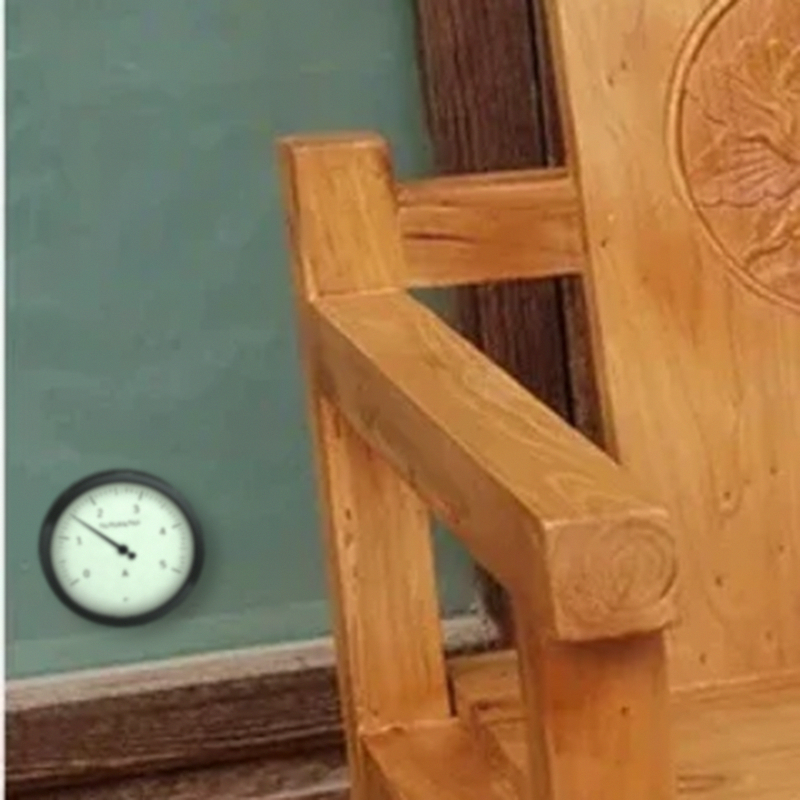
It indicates 1.5; A
